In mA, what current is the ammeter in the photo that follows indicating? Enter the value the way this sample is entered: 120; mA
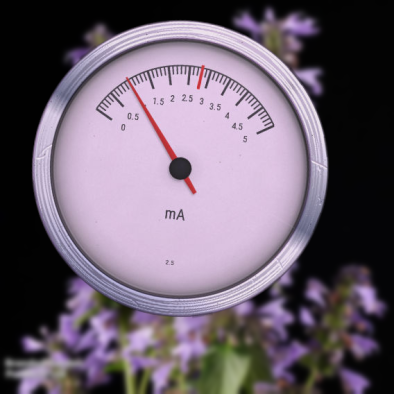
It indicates 1; mA
